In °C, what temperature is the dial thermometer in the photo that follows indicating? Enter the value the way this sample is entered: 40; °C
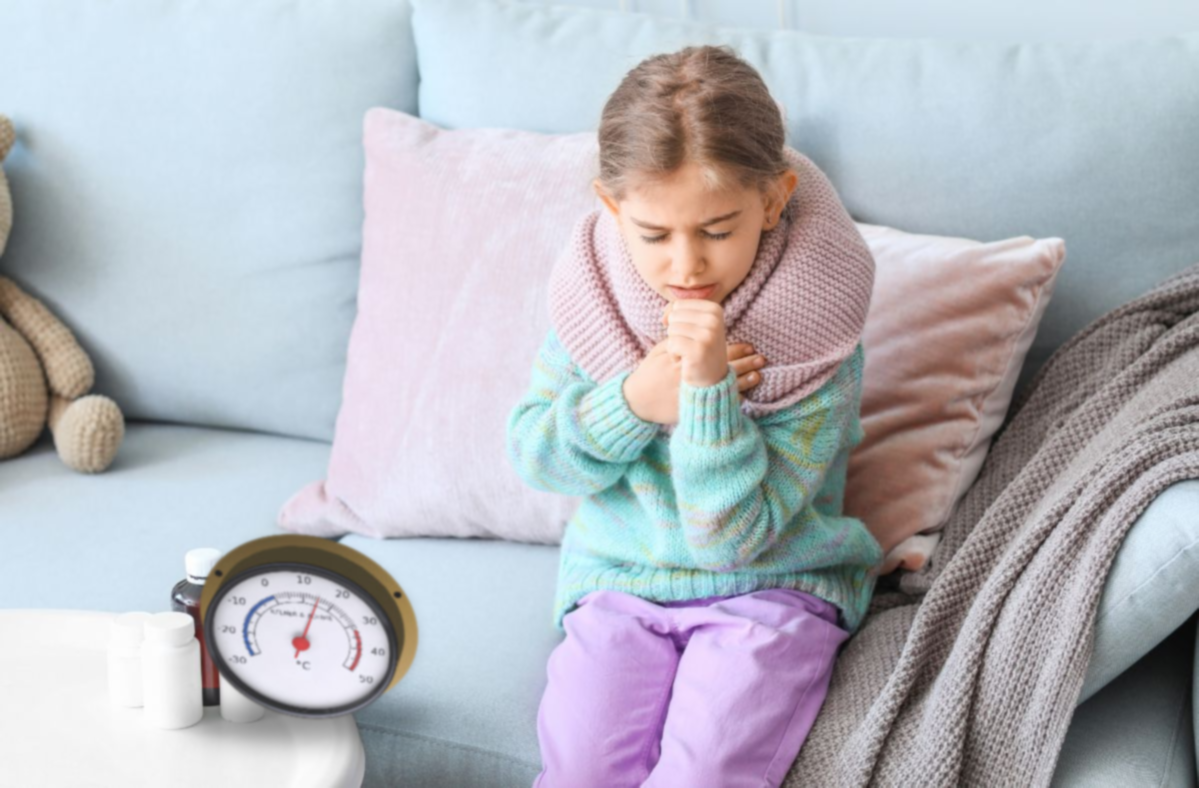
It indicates 15; °C
